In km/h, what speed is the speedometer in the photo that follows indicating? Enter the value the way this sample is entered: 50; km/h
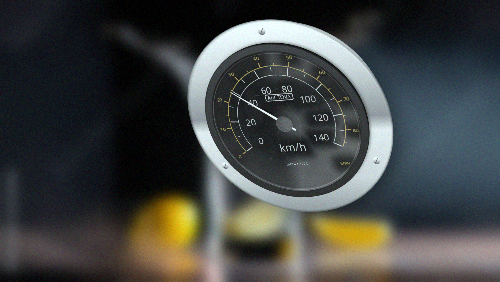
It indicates 40; km/h
